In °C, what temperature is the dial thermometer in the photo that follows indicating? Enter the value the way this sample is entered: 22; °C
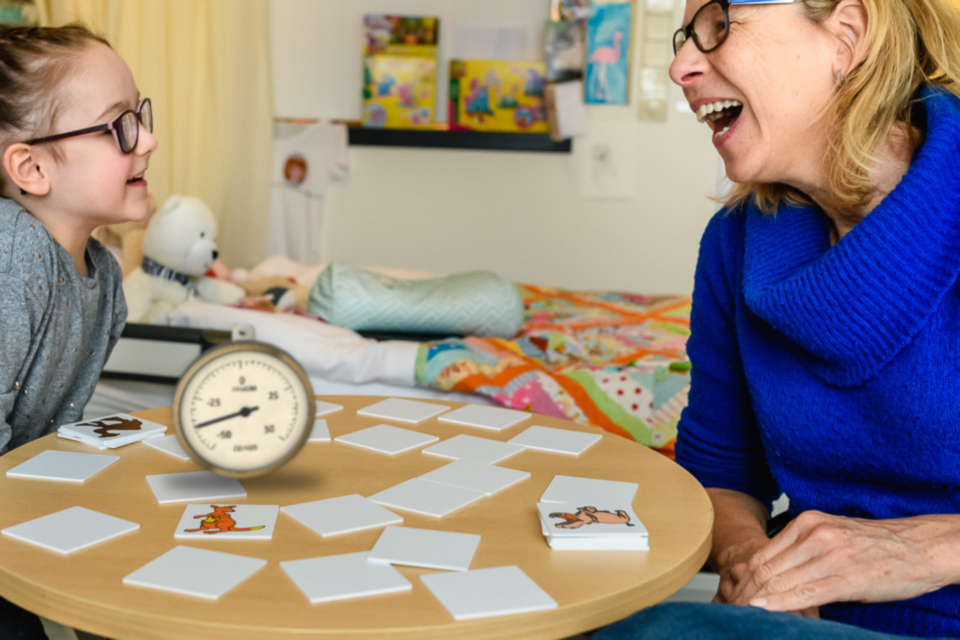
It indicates -37.5; °C
